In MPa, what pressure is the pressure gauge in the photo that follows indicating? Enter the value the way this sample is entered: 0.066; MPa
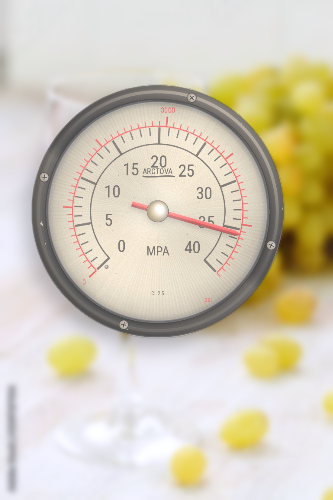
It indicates 35.5; MPa
